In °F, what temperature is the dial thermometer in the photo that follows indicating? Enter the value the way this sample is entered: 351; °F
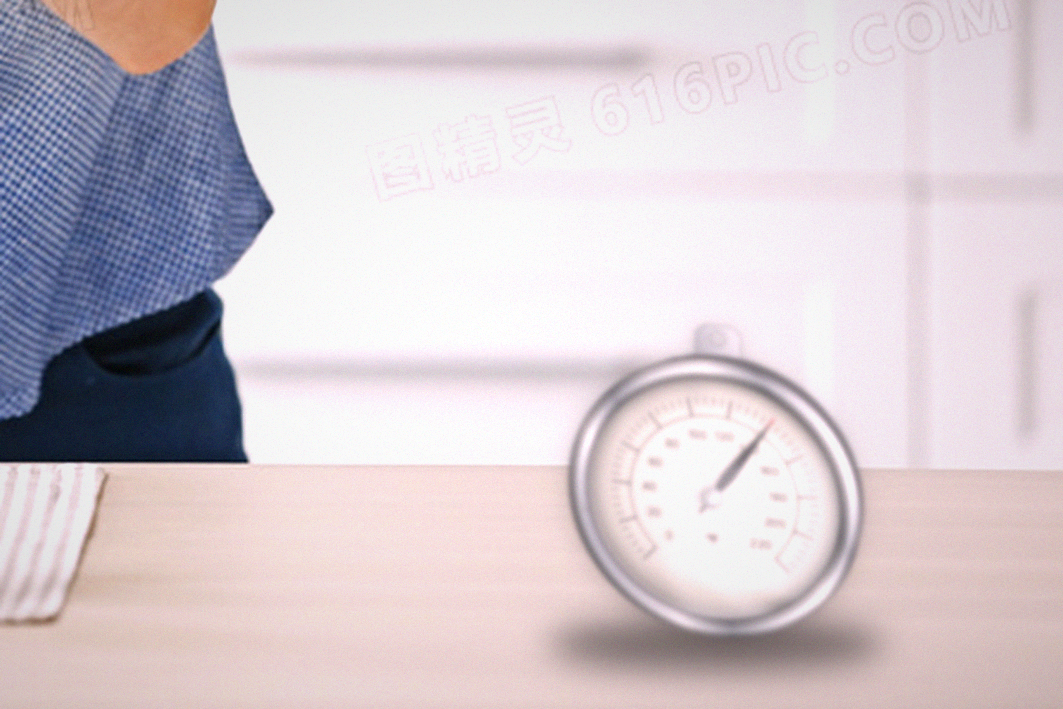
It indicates 140; °F
